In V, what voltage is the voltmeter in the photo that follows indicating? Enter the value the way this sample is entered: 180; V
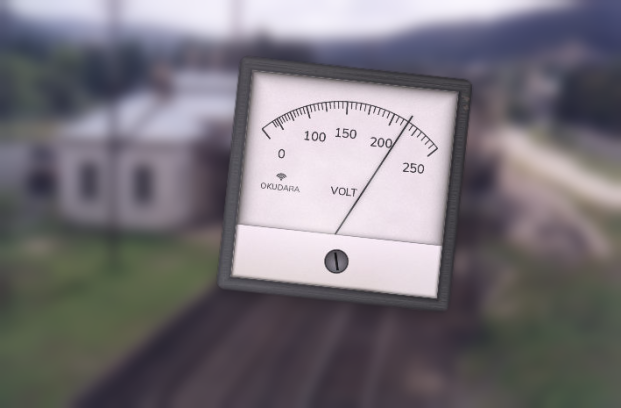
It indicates 215; V
